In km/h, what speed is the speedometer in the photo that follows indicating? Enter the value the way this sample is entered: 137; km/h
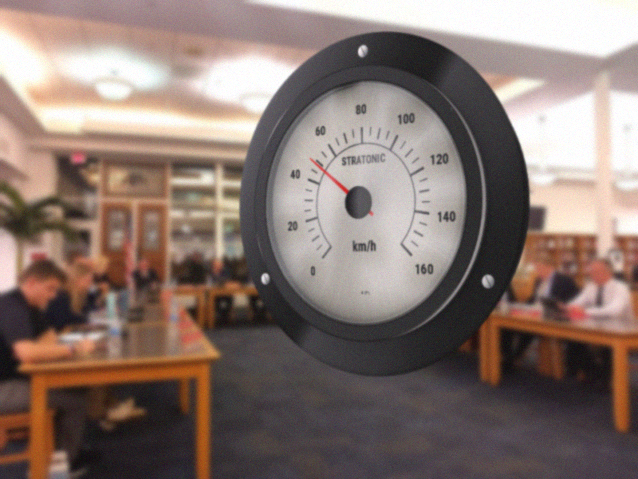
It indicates 50; km/h
